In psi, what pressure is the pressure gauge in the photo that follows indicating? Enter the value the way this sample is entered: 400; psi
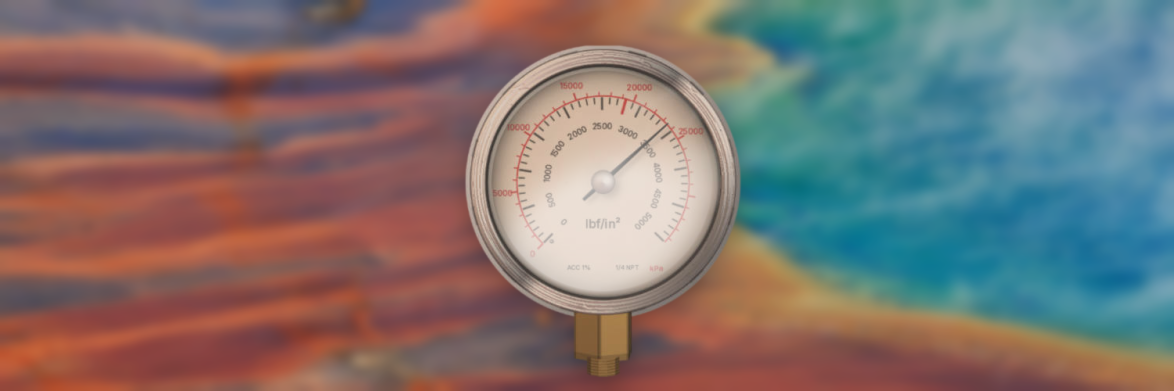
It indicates 3400; psi
